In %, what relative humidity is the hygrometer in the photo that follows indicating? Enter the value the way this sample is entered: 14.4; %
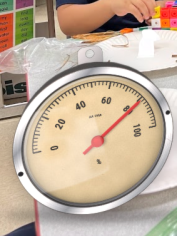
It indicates 80; %
